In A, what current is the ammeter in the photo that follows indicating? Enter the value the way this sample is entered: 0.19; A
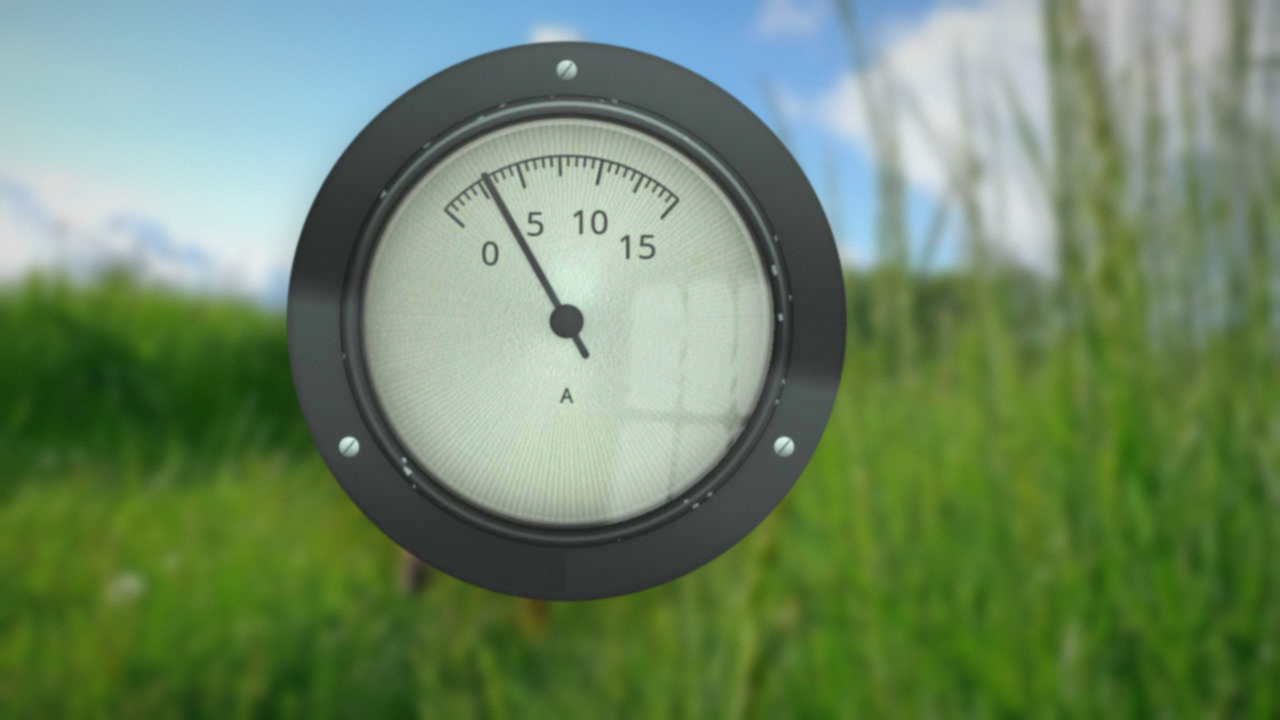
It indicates 3; A
